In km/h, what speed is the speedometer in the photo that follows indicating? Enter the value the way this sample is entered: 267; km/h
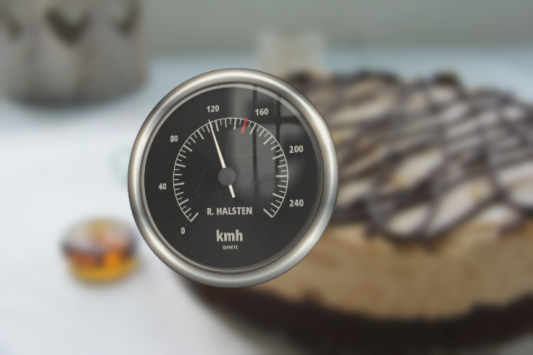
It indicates 115; km/h
